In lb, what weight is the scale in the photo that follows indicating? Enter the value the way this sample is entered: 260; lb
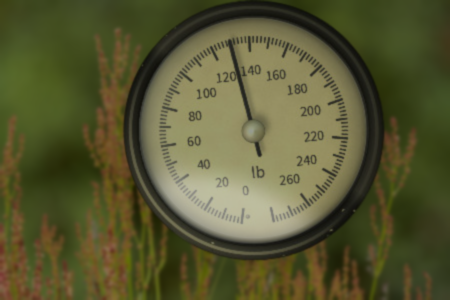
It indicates 130; lb
